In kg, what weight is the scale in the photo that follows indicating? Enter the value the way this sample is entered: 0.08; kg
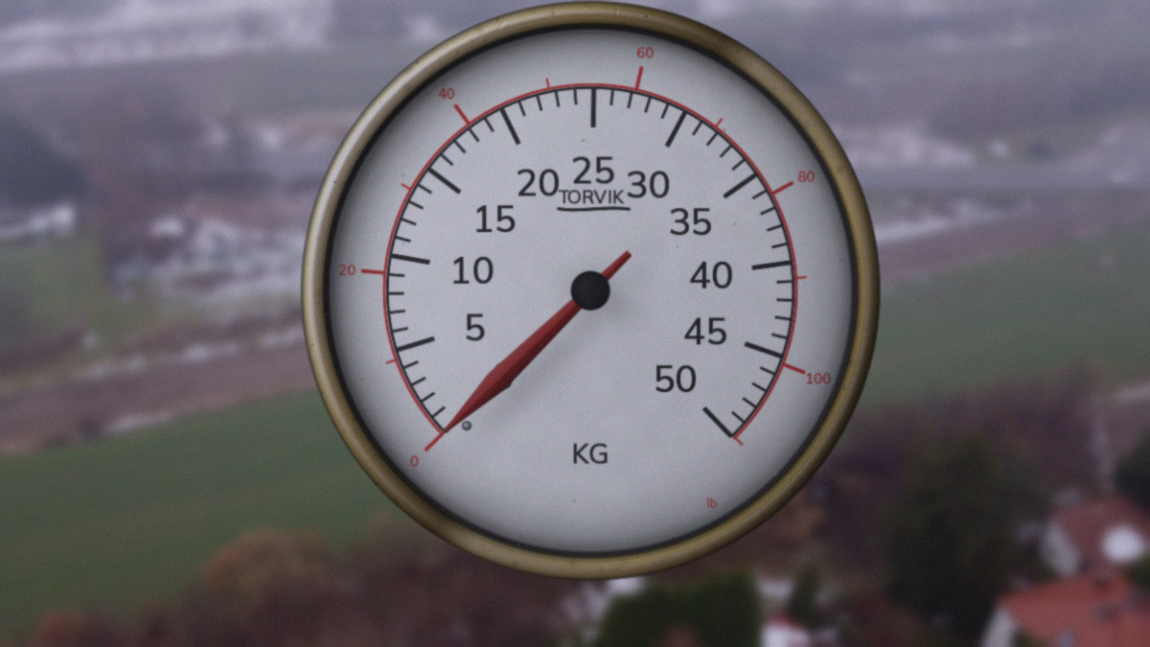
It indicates 0; kg
